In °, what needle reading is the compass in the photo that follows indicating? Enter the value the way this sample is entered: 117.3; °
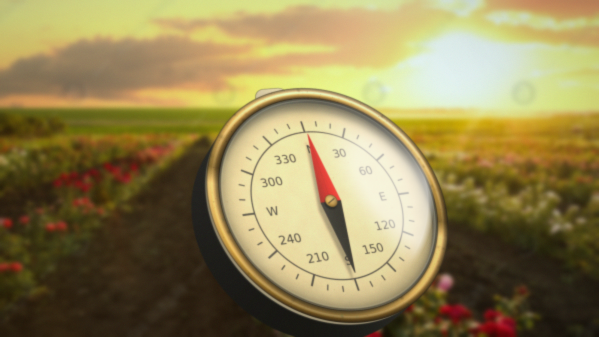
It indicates 0; °
